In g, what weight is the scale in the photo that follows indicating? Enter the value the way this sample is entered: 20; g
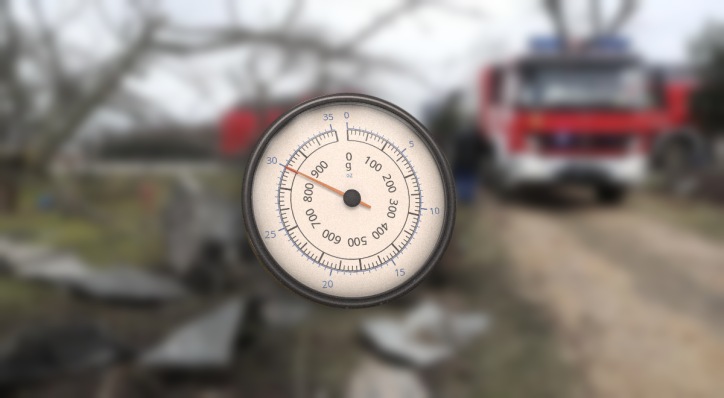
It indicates 850; g
